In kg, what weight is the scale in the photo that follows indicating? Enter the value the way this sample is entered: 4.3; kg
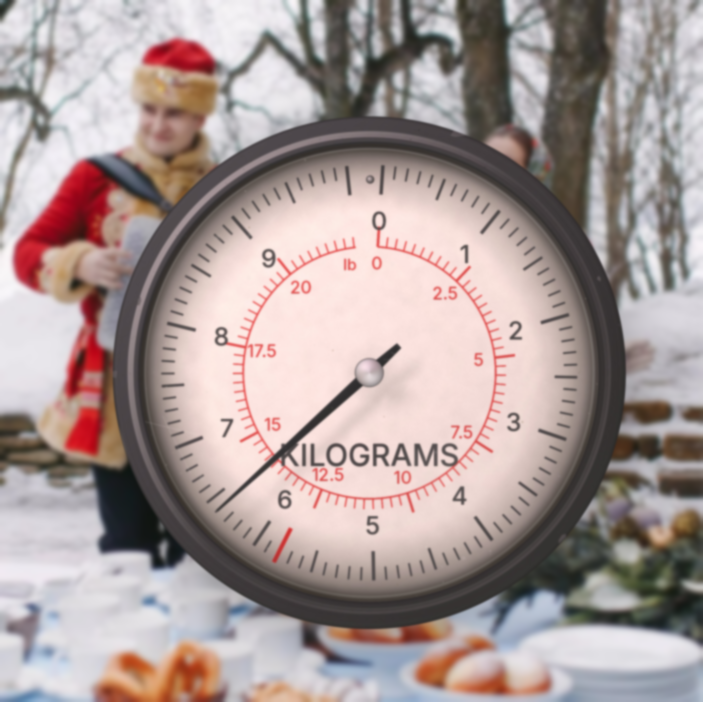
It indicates 6.4; kg
